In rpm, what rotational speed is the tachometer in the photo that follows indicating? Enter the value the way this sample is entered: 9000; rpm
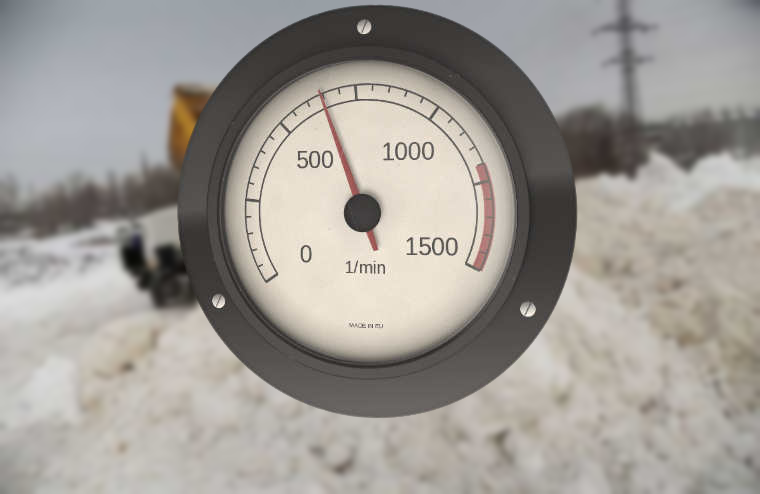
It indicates 650; rpm
